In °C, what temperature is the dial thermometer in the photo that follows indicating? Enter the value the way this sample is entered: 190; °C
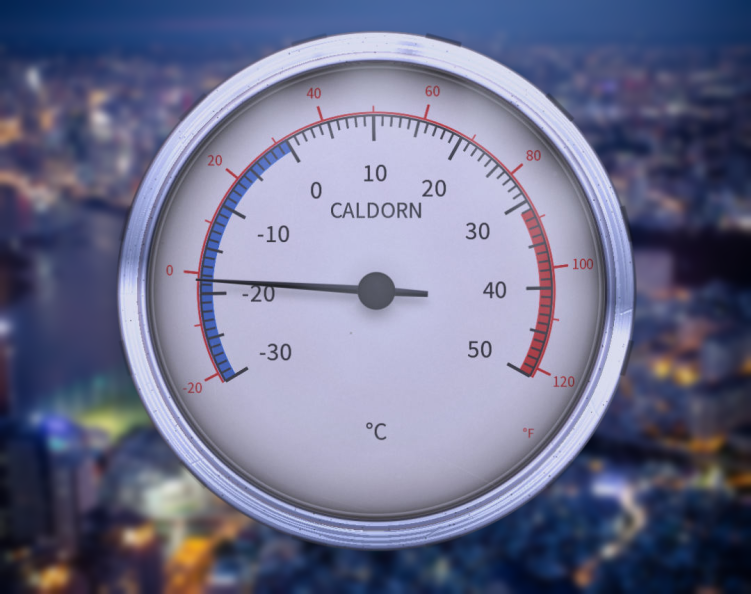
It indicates -18.5; °C
